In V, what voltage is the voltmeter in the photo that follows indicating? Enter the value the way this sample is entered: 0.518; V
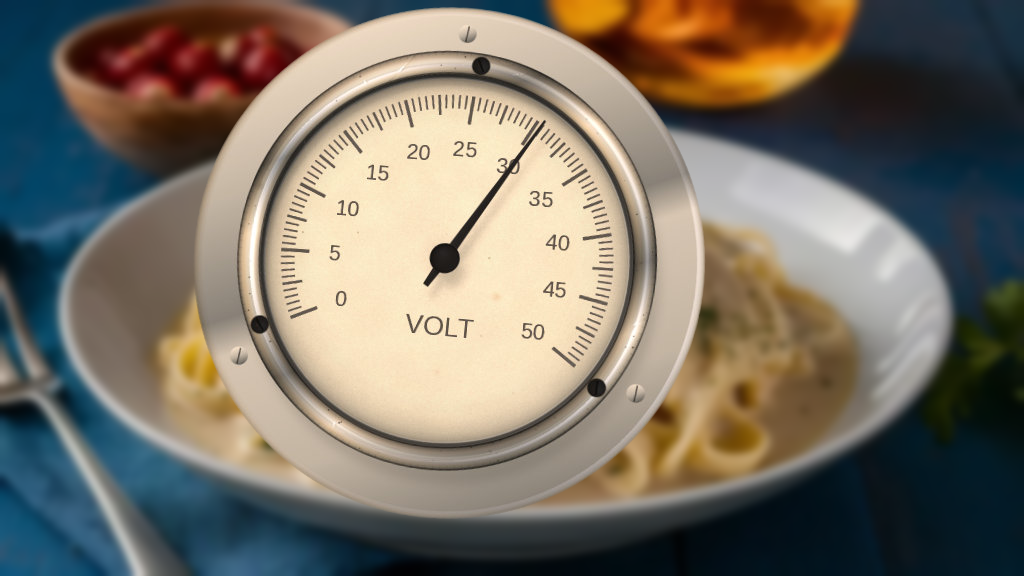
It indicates 30.5; V
